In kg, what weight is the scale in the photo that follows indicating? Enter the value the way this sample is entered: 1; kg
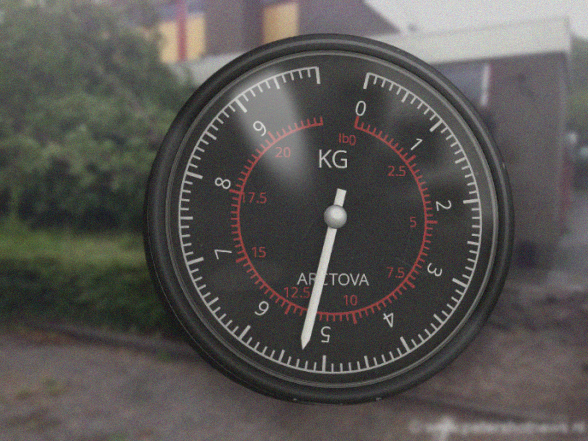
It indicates 5.3; kg
